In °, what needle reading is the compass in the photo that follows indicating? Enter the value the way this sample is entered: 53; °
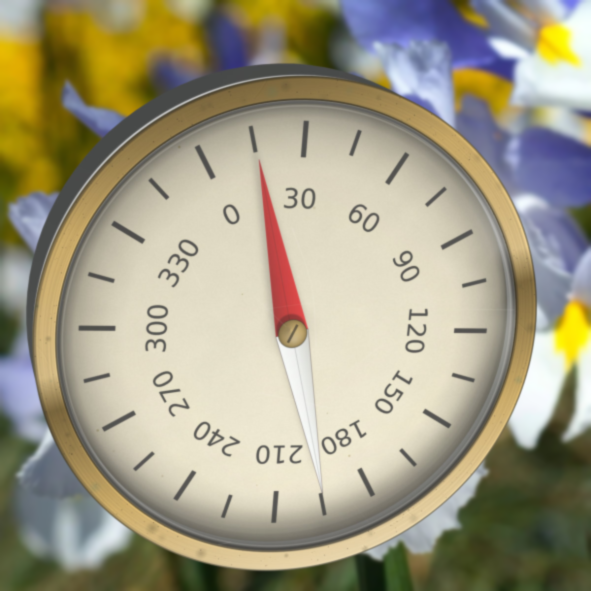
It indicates 15; °
